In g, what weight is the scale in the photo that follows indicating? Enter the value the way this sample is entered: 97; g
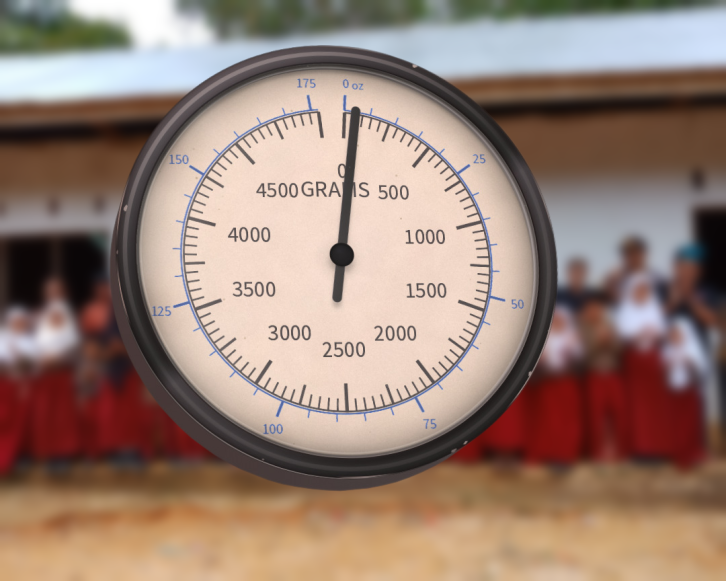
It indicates 50; g
